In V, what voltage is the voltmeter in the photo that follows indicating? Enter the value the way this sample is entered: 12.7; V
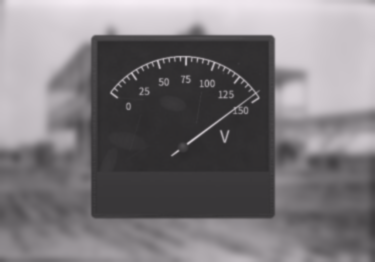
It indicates 145; V
